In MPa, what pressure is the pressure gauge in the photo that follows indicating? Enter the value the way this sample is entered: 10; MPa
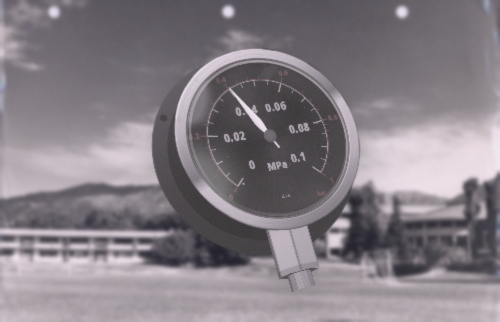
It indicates 0.04; MPa
